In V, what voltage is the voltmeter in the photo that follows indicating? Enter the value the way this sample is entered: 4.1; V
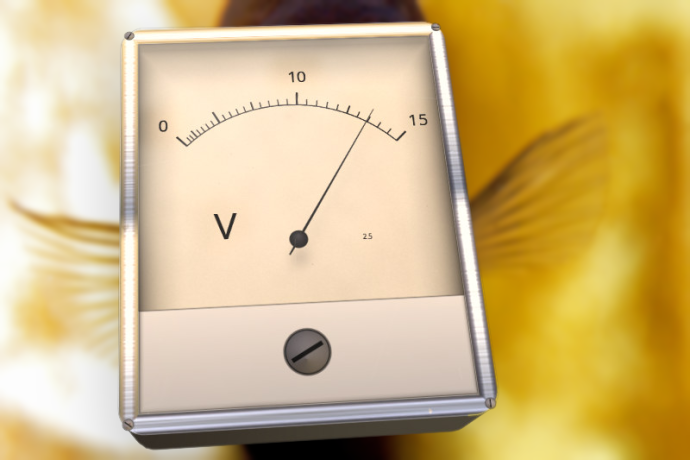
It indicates 13.5; V
